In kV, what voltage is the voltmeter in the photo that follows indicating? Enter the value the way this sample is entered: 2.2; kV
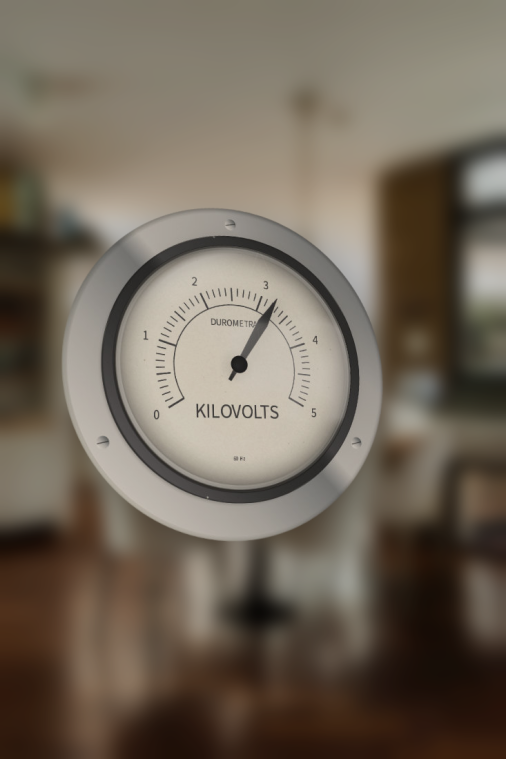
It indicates 3.2; kV
